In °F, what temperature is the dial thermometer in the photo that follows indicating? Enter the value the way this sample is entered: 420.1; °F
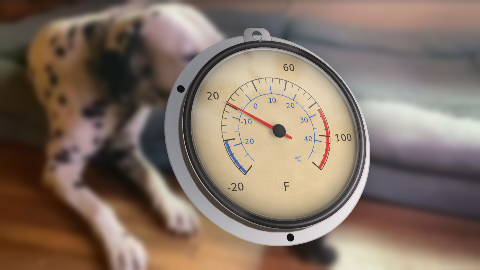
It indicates 20; °F
